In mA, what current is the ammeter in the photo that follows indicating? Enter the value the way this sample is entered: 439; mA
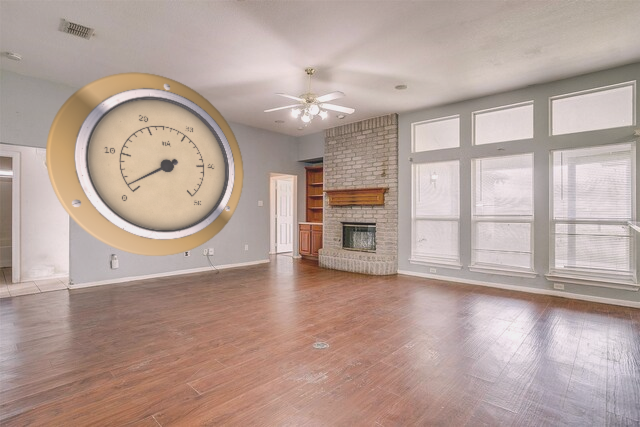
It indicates 2; mA
